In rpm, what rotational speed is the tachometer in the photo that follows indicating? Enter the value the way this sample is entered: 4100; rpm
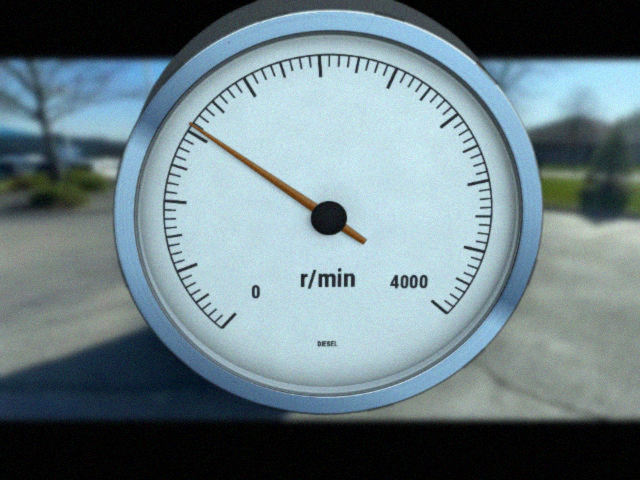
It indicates 1250; rpm
